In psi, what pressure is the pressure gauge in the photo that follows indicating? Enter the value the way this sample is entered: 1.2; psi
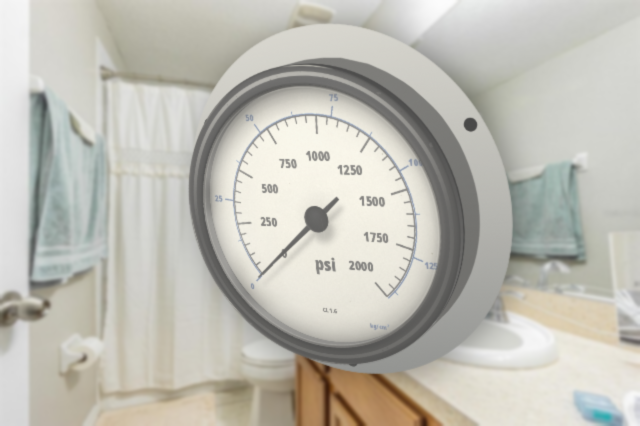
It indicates 0; psi
